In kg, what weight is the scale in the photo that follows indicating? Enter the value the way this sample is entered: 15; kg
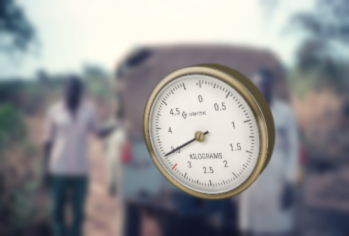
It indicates 3.5; kg
